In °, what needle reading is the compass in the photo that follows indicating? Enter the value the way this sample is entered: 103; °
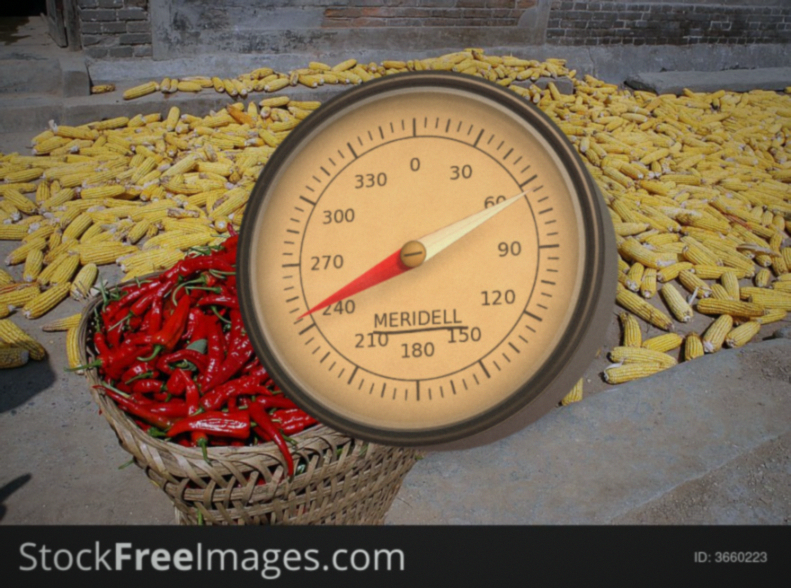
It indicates 245; °
